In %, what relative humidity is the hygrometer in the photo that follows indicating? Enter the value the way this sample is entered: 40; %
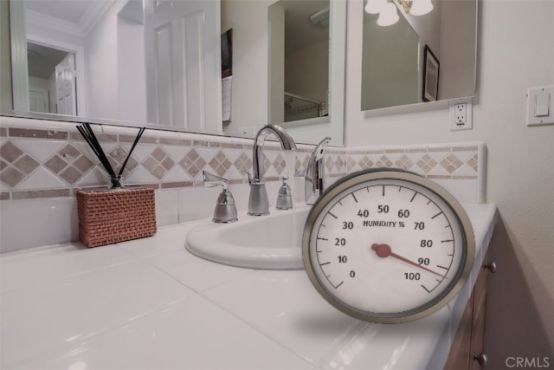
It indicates 92.5; %
